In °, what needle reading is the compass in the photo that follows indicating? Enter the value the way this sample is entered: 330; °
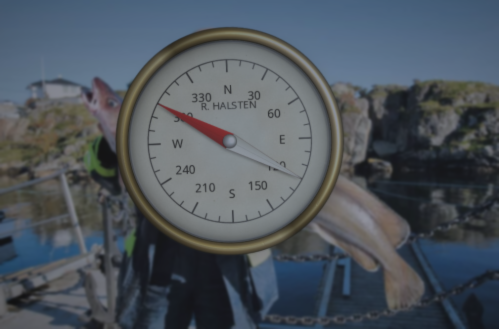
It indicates 300; °
